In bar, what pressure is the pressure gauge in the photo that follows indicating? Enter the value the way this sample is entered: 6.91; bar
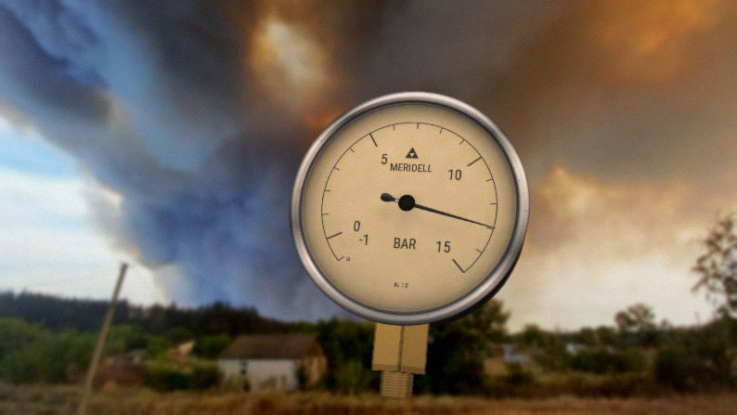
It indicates 13; bar
